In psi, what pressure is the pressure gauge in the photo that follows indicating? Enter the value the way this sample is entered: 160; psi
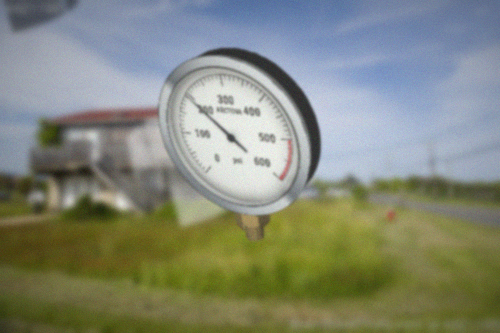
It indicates 200; psi
